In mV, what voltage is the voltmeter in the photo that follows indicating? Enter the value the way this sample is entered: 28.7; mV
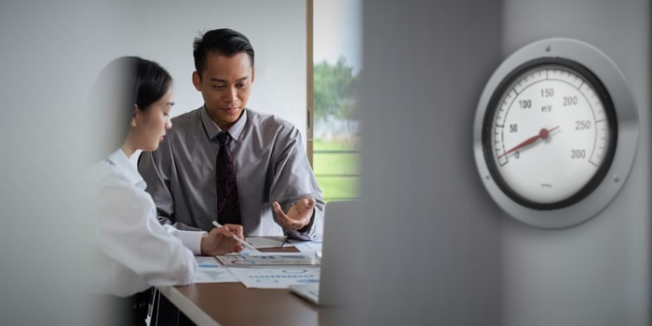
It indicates 10; mV
